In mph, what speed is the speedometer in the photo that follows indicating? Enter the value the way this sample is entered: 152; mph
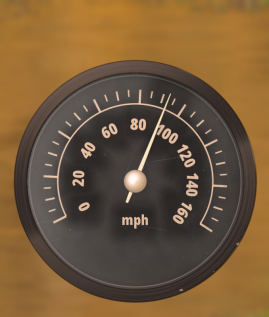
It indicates 92.5; mph
